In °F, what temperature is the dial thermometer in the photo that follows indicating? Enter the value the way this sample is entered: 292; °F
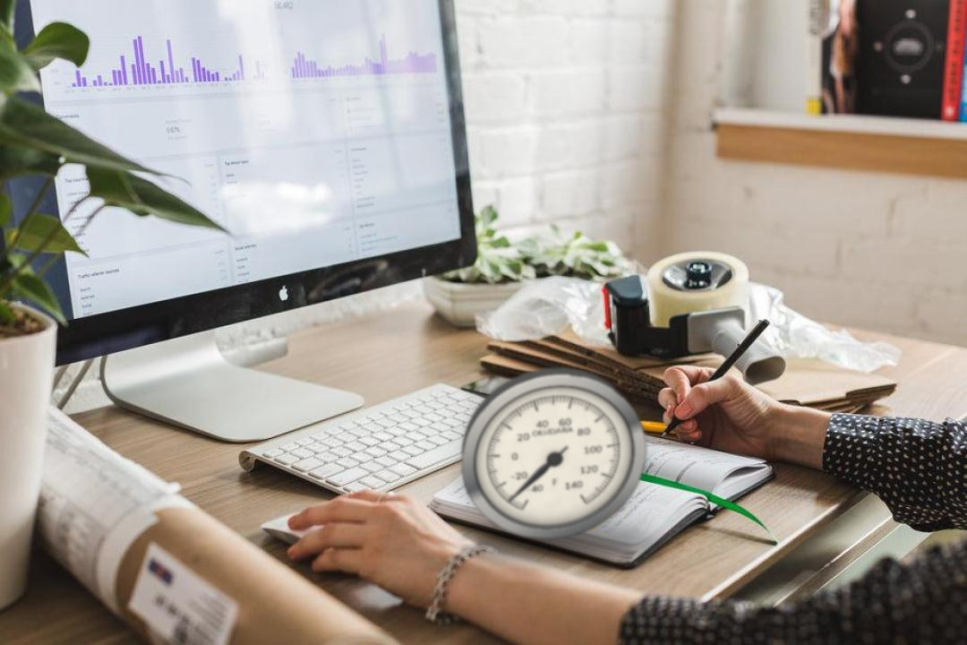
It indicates -30; °F
